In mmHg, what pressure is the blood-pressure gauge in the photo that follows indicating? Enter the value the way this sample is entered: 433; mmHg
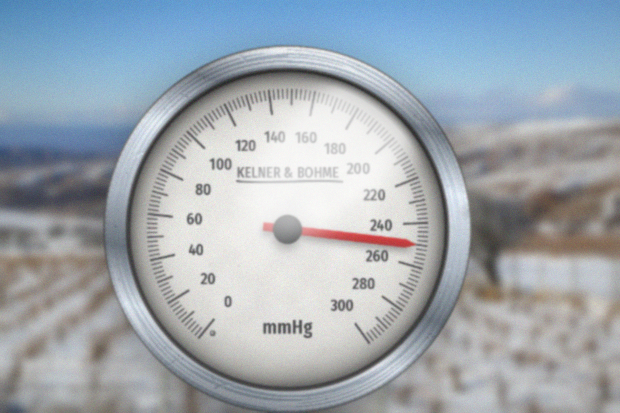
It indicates 250; mmHg
